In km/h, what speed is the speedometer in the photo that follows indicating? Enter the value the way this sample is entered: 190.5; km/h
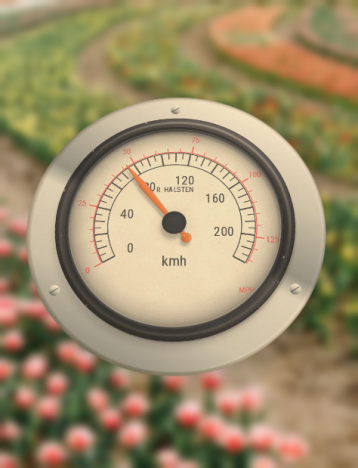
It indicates 75; km/h
